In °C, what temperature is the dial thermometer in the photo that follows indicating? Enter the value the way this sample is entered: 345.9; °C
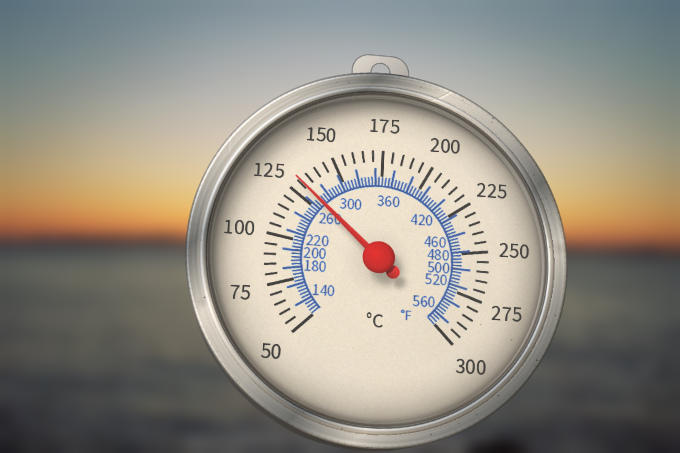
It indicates 130; °C
